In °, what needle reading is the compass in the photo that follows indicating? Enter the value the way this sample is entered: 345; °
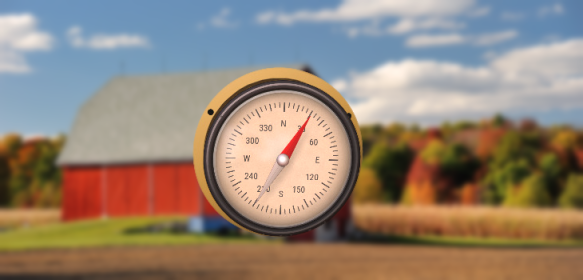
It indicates 30; °
